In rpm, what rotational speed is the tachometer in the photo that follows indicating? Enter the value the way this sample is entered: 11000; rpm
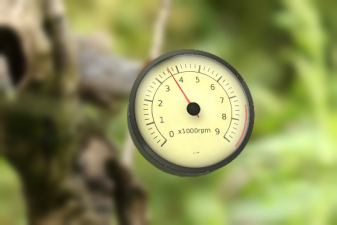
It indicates 3600; rpm
